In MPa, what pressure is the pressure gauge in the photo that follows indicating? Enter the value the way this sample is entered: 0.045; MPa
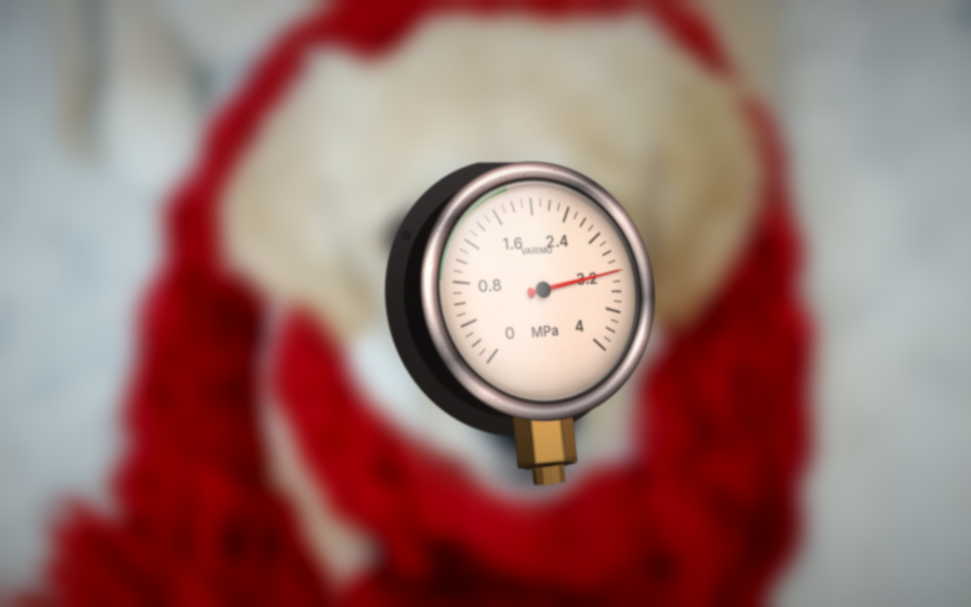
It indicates 3.2; MPa
